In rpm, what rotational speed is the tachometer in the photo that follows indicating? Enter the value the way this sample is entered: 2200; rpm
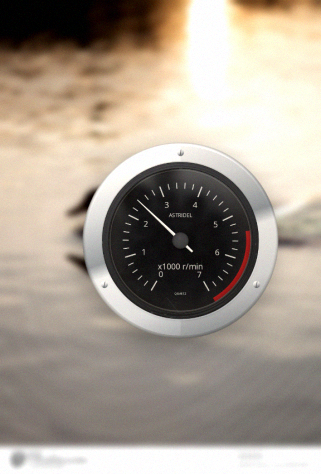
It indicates 2400; rpm
